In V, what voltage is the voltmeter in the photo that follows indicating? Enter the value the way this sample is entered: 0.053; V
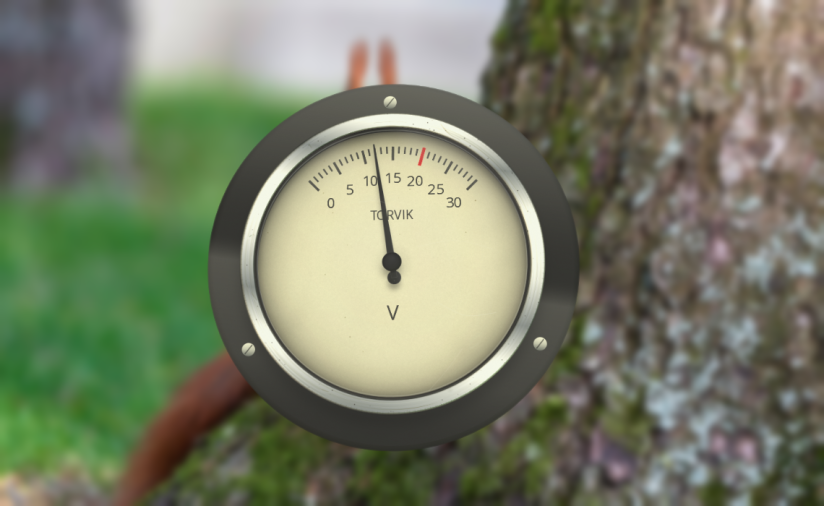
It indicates 12; V
